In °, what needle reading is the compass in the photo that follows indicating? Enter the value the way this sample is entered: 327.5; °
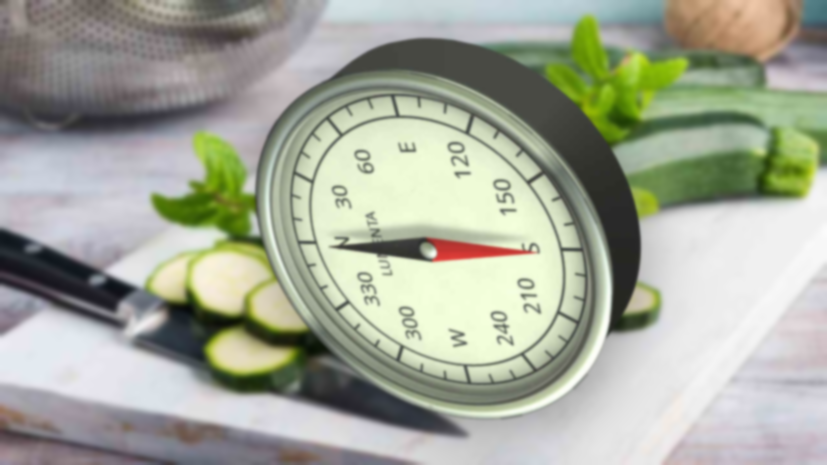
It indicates 180; °
